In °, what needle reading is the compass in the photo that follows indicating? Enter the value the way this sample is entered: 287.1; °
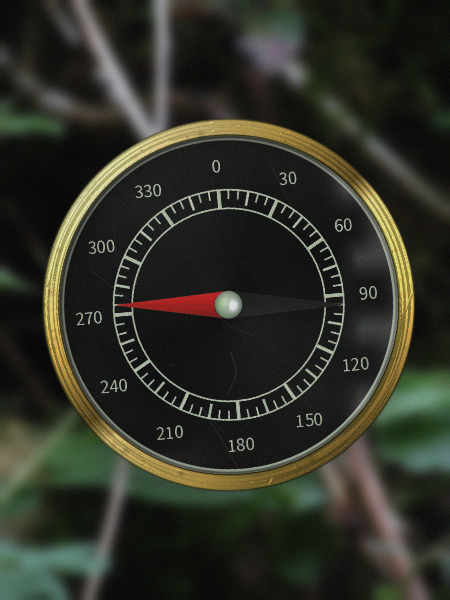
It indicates 275; °
